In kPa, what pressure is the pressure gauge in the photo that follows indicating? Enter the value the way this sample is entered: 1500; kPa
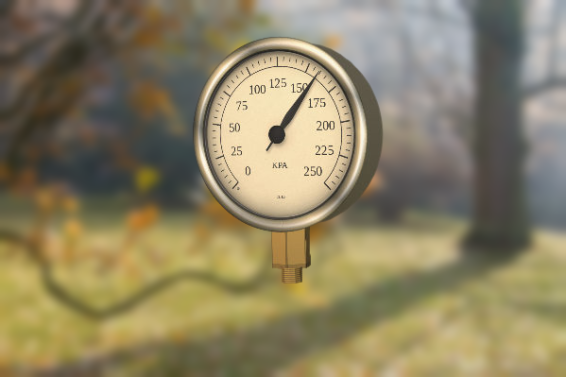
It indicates 160; kPa
